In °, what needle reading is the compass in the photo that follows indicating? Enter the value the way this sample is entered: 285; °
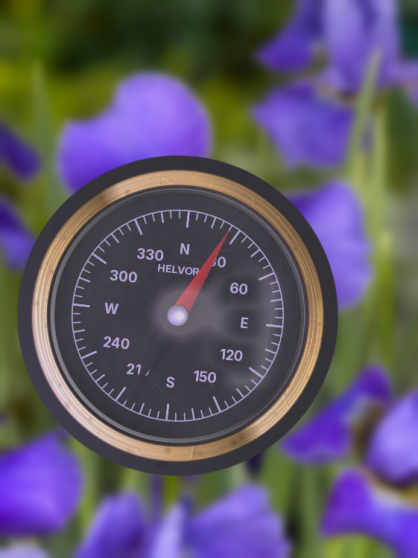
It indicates 25; °
